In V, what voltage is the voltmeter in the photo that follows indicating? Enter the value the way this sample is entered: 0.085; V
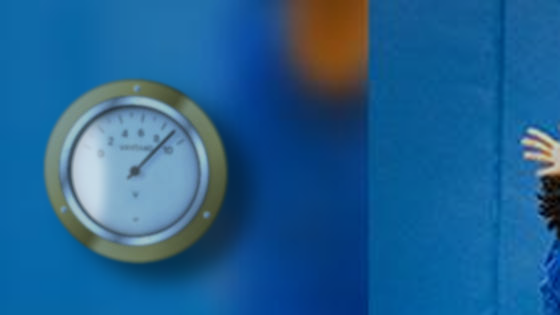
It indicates 9; V
